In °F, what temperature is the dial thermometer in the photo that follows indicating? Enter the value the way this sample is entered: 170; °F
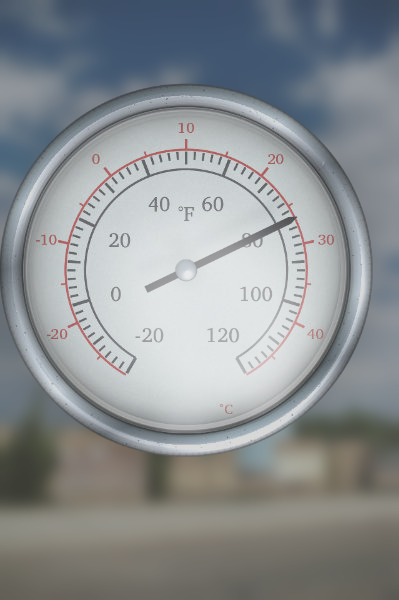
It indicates 80; °F
